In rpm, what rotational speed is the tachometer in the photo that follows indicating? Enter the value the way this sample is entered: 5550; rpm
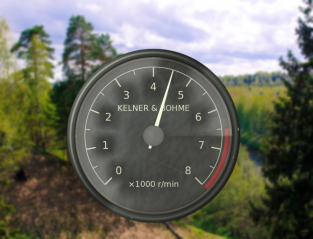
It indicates 4500; rpm
